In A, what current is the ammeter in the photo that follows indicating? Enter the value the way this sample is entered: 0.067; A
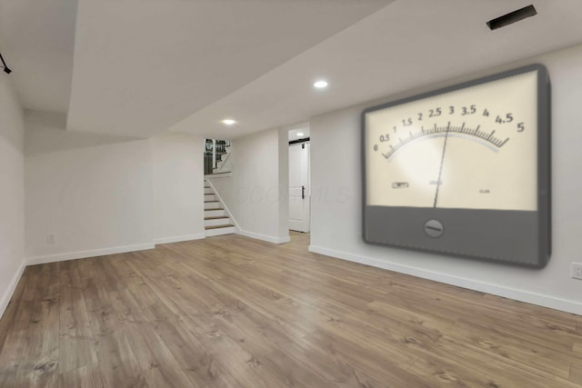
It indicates 3; A
